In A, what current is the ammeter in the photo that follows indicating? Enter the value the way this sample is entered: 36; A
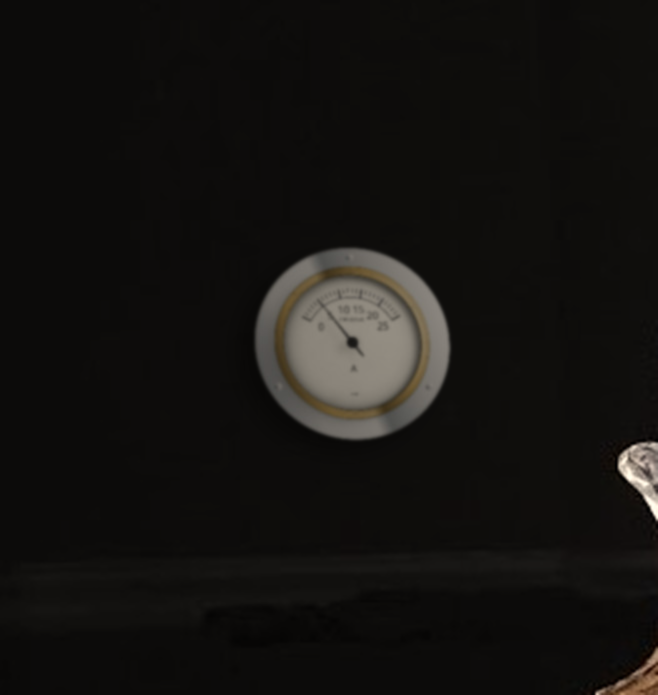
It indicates 5; A
